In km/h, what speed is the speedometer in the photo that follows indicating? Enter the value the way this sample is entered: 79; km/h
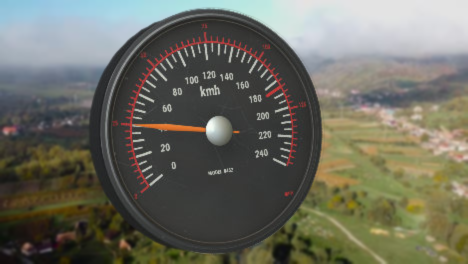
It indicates 40; km/h
